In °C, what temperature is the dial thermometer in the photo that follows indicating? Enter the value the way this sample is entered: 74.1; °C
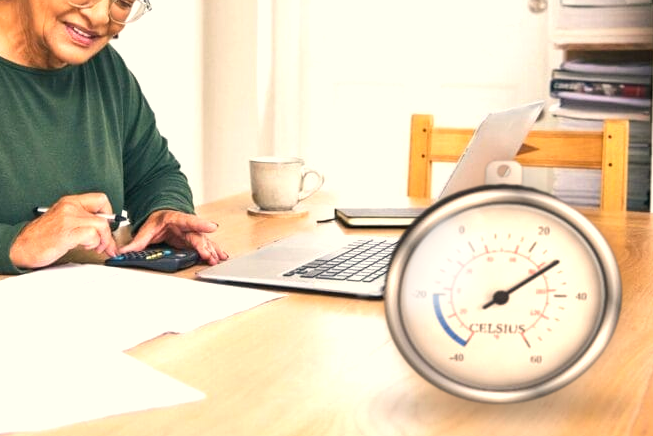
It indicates 28; °C
